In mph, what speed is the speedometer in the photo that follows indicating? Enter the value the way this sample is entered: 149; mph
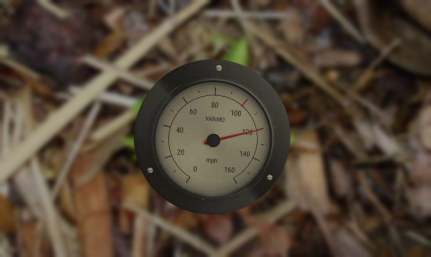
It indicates 120; mph
